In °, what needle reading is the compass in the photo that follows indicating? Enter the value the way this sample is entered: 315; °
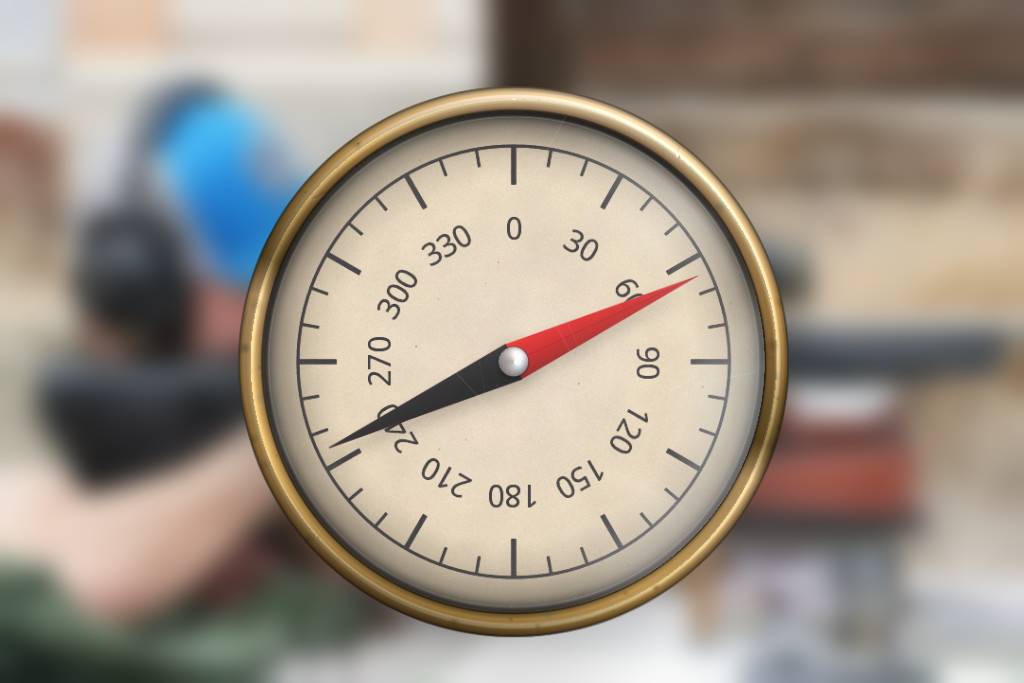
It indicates 65; °
